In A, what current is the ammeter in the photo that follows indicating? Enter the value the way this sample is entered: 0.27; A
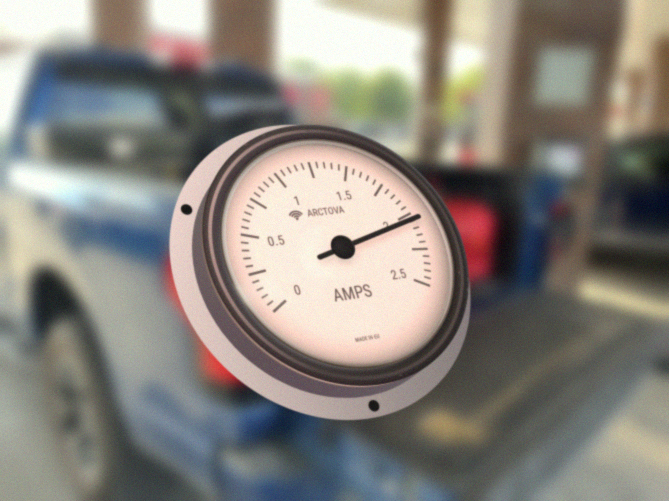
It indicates 2.05; A
